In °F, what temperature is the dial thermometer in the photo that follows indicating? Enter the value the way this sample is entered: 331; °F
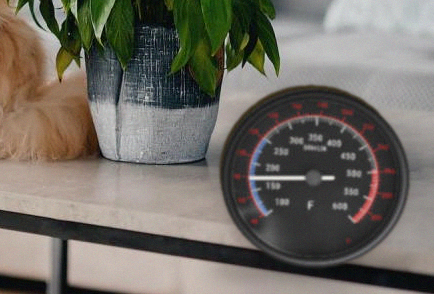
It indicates 175; °F
